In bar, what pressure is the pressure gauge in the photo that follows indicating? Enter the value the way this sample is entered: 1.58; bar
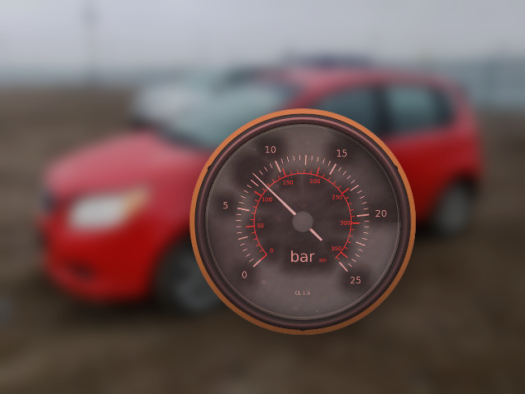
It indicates 8; bar
